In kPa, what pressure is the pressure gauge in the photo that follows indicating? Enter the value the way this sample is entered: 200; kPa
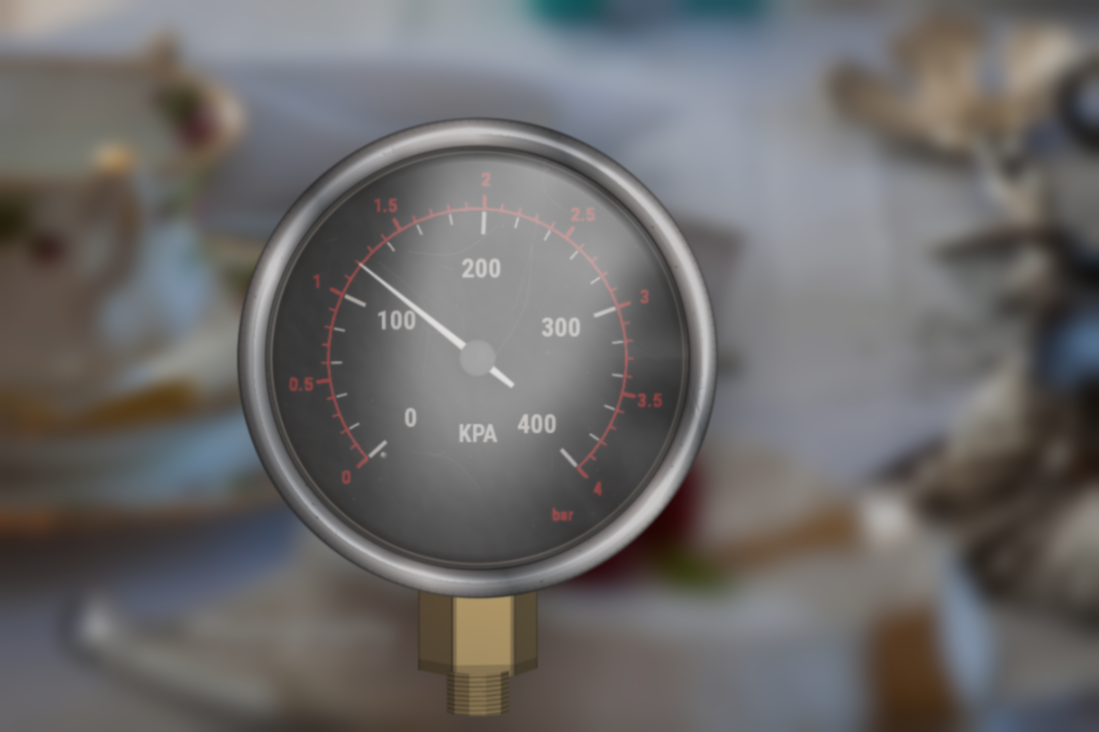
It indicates 120; kPa
